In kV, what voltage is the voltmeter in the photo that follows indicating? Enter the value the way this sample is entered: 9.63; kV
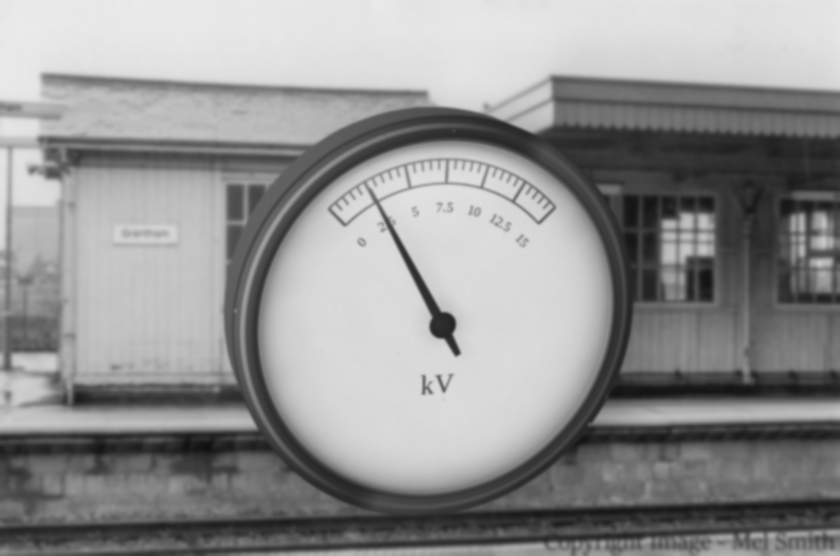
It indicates 2.5; kV
